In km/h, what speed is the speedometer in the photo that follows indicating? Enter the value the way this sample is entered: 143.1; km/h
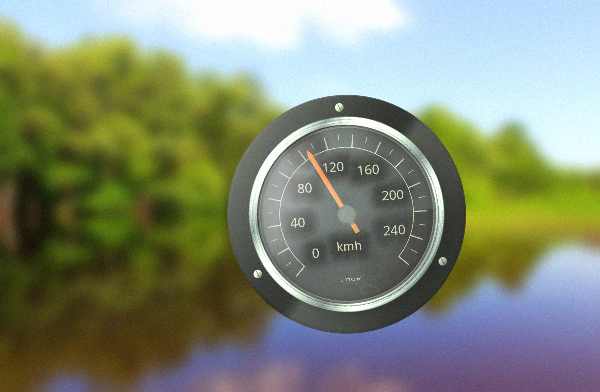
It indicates 105; km/h
